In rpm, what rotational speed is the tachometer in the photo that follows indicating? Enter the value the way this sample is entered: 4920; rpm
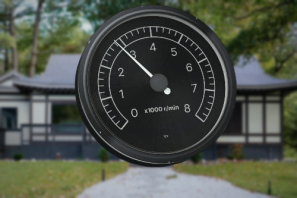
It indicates 2800; rpm
